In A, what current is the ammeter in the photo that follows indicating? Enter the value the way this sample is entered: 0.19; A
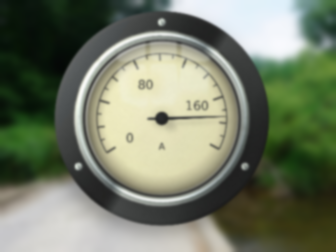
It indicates 175; A
